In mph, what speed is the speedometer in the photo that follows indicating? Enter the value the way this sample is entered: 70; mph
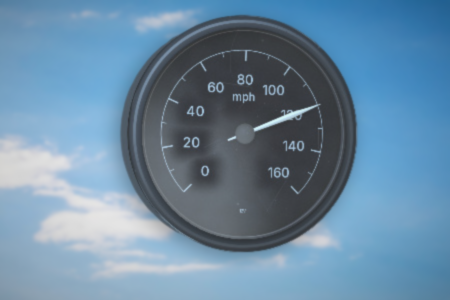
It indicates 120; mph
